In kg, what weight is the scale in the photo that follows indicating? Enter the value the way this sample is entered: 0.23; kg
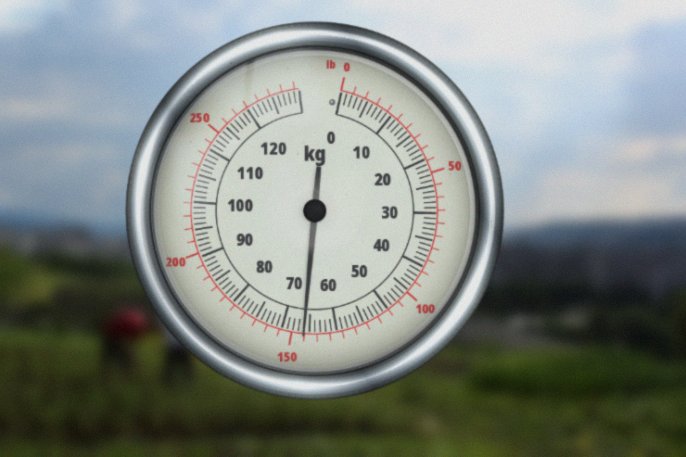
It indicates 66; kg
